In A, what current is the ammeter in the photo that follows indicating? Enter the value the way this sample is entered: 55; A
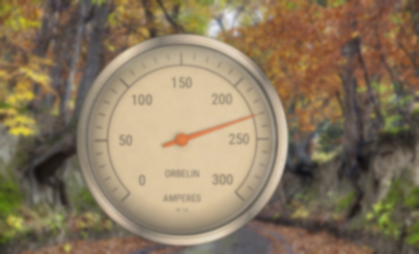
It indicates 230; A
